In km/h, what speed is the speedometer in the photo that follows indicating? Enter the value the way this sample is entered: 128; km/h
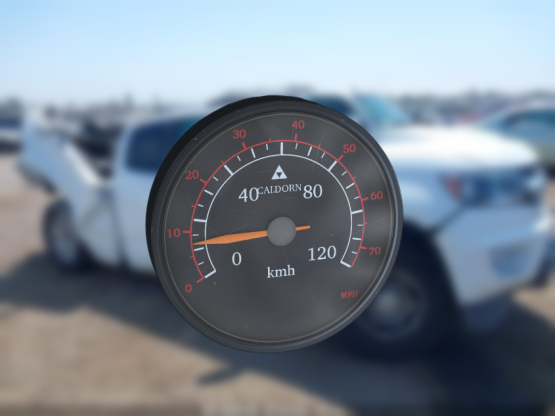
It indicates 12.5; km/h
